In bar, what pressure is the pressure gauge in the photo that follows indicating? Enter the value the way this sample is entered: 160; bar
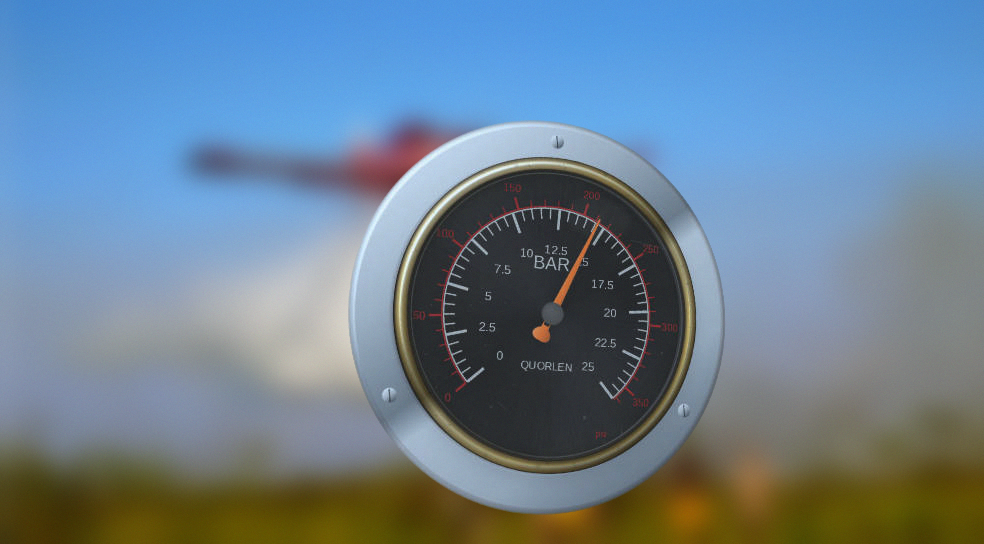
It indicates 14.5; bar
